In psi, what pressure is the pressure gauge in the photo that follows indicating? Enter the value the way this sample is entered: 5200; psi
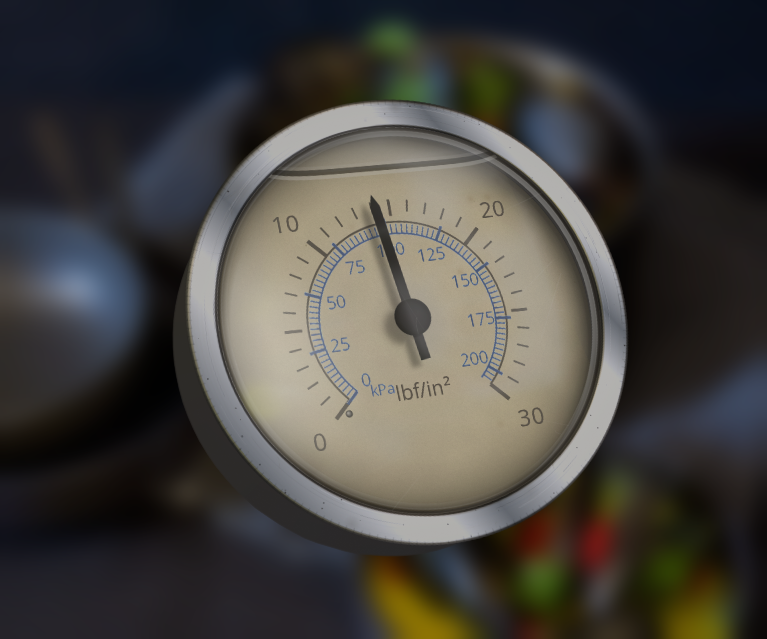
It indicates 14; psi
